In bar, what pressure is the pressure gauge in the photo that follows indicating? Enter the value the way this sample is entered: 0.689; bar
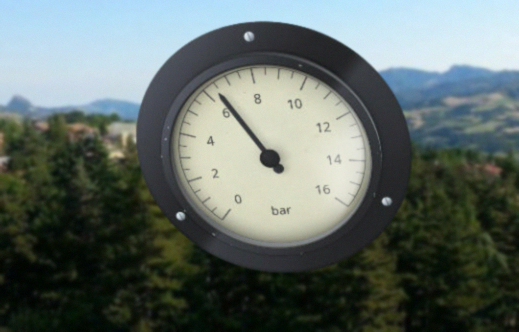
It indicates 6.5; bar
